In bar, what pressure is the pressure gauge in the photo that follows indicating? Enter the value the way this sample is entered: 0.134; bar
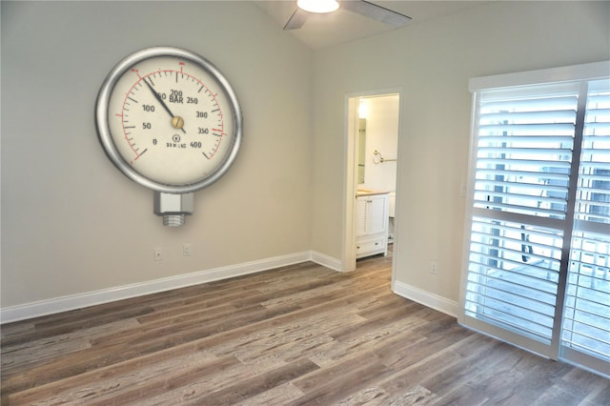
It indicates 140; bar
